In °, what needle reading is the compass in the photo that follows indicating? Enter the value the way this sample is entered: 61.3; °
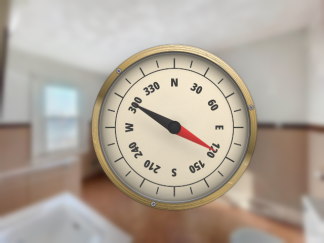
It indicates 120; °
